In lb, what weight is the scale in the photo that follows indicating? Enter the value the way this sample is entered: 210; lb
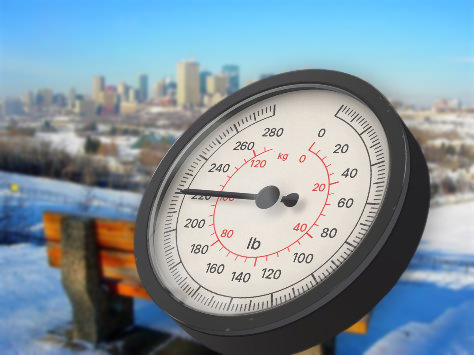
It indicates 220; lb
